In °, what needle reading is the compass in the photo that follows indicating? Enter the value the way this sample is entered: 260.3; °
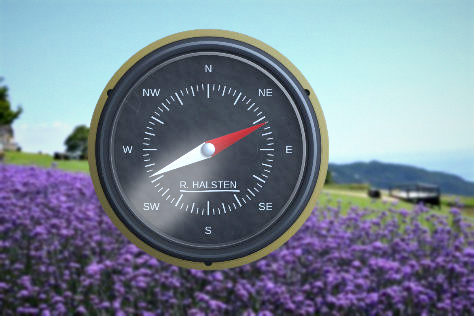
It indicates 65; °
